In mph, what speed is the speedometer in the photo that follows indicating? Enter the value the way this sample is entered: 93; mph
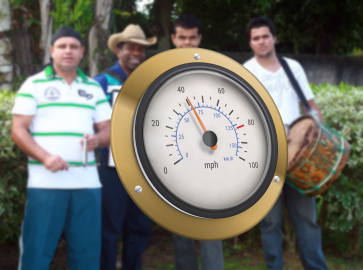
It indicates 40; mph
